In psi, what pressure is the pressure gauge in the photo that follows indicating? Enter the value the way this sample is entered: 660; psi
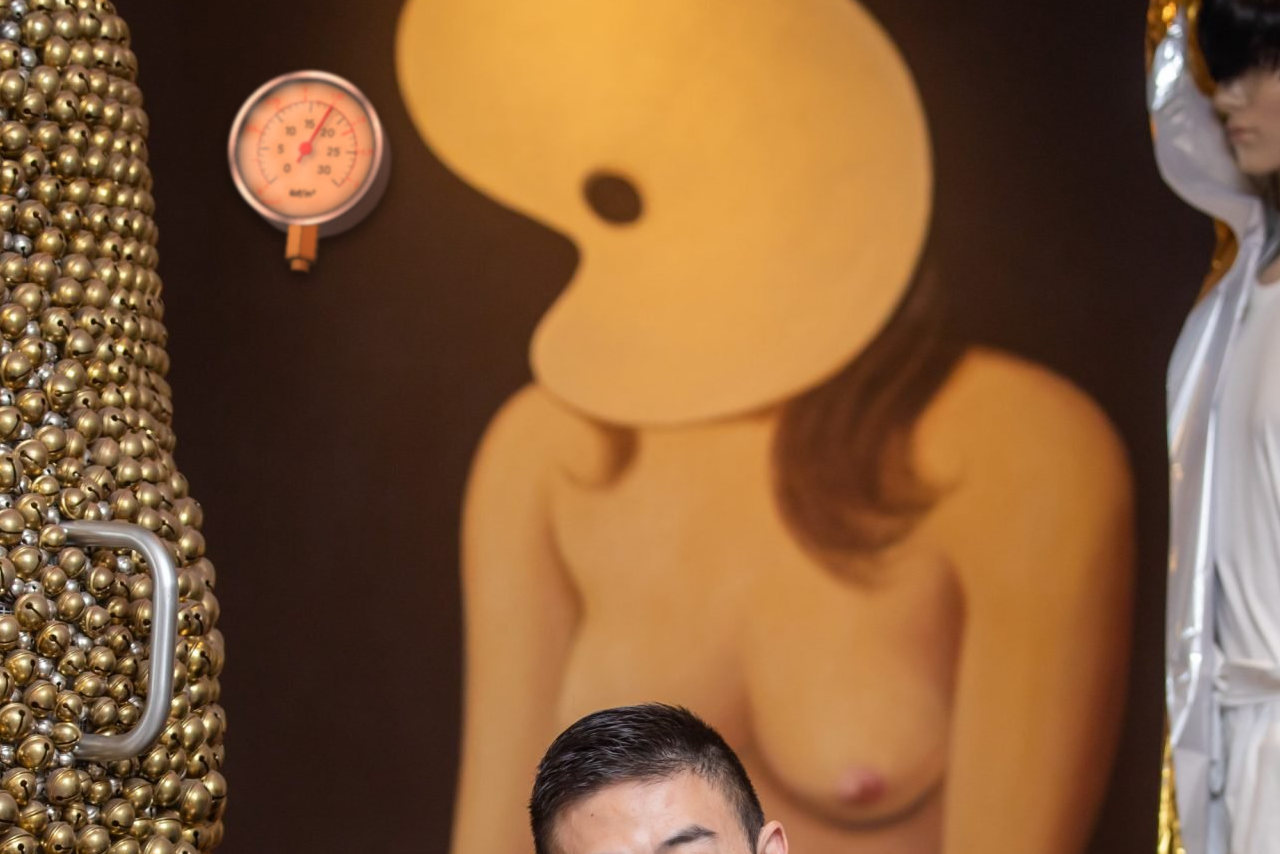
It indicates 18; psi
